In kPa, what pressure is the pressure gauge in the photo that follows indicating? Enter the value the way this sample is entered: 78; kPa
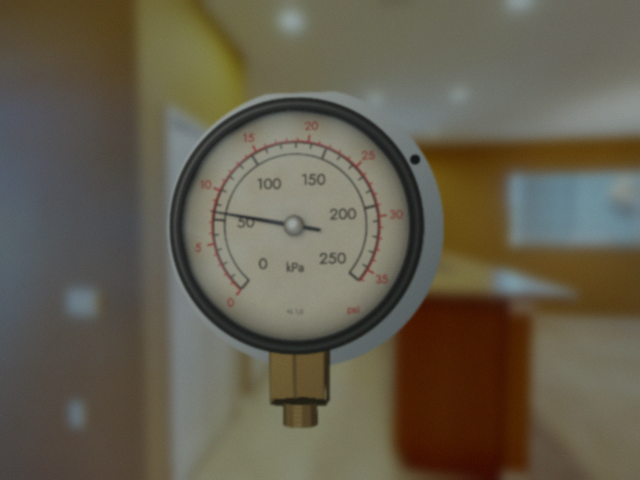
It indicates 55; kPa
